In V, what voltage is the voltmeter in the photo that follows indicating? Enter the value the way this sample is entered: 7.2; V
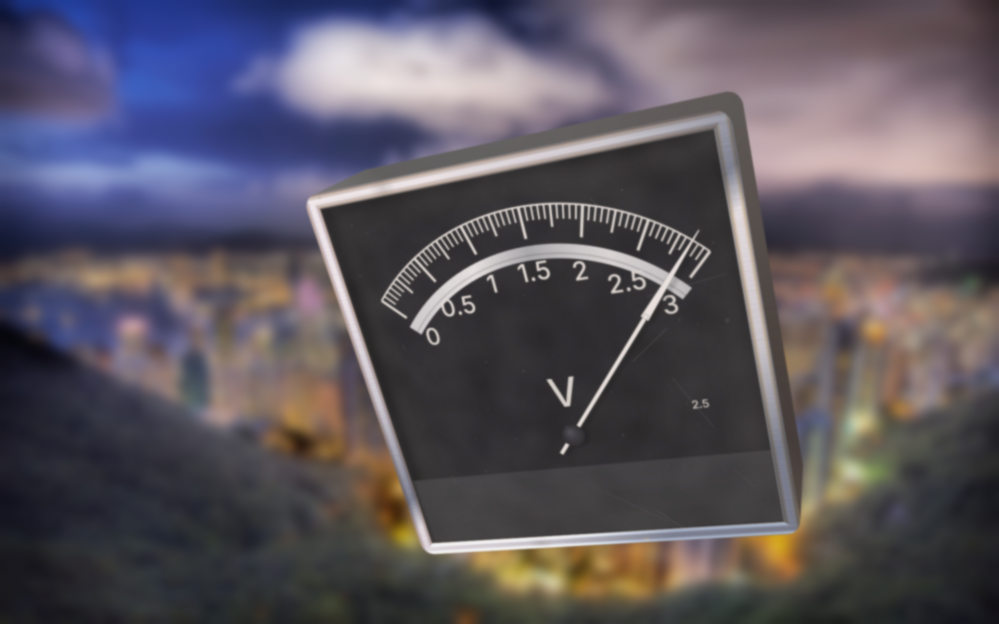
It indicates 2.85; V
